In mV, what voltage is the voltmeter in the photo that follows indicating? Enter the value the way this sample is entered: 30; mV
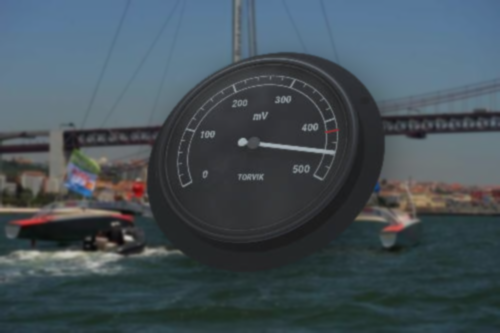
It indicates 460; mV
